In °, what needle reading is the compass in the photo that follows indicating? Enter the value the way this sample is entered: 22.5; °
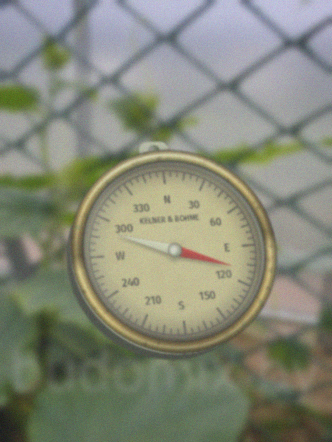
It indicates 110; °
